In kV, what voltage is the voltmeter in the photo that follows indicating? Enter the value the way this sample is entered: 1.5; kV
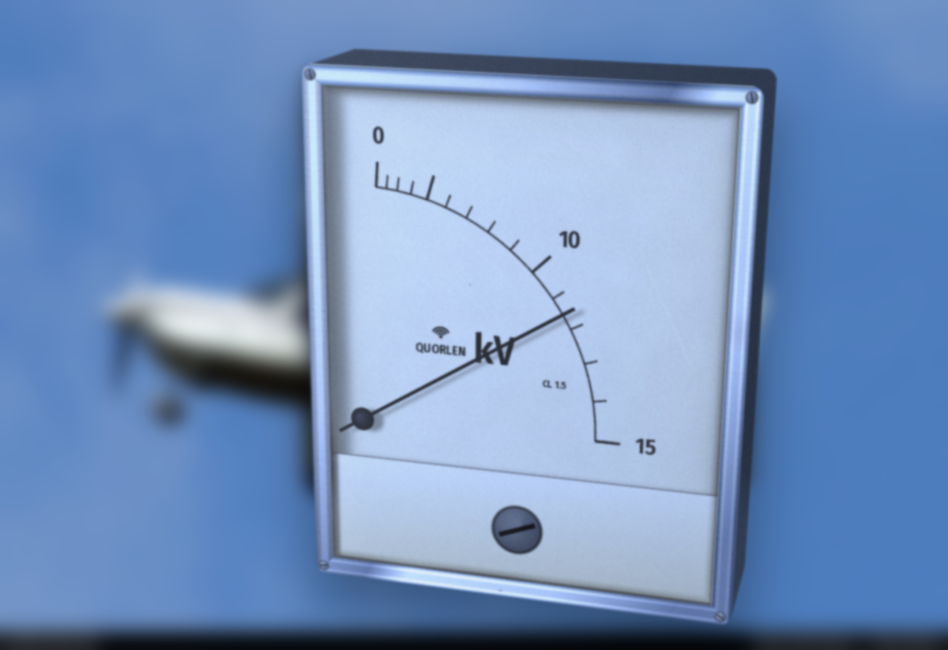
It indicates 11.5; kV
